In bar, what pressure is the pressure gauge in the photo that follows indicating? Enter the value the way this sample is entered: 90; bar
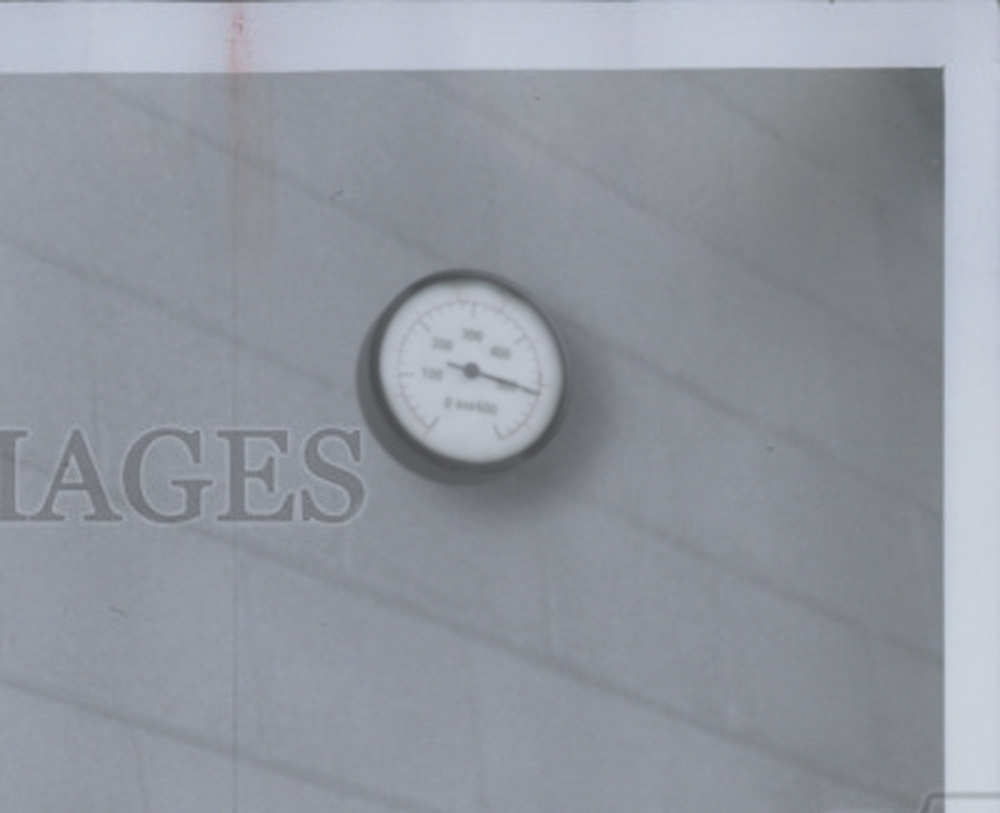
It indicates 500; bar
